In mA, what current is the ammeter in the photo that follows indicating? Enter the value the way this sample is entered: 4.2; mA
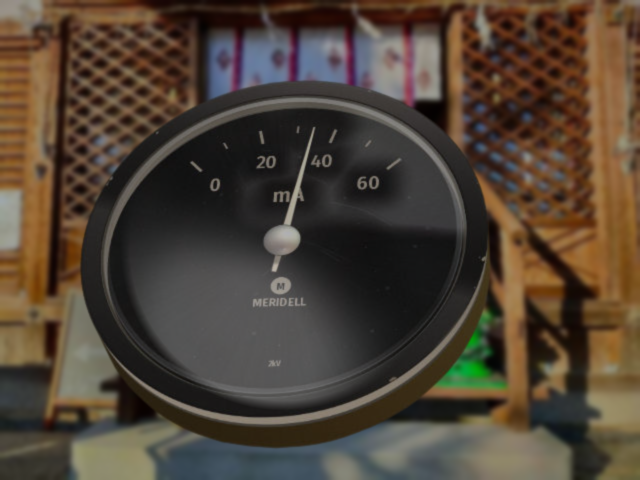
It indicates 35; mA
